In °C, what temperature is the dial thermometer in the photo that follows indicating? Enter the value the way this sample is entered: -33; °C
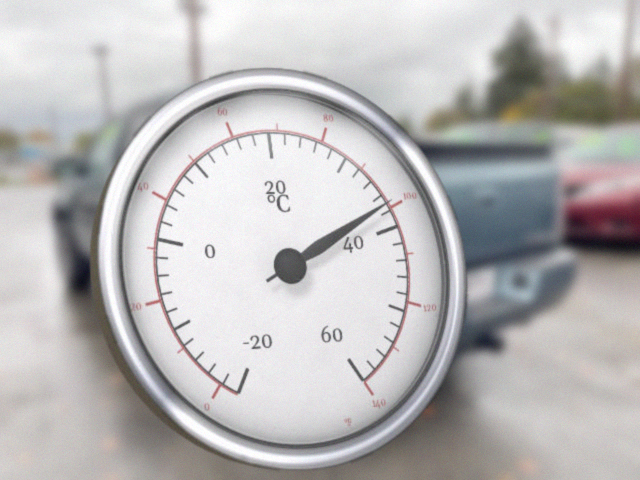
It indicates 37; °C
